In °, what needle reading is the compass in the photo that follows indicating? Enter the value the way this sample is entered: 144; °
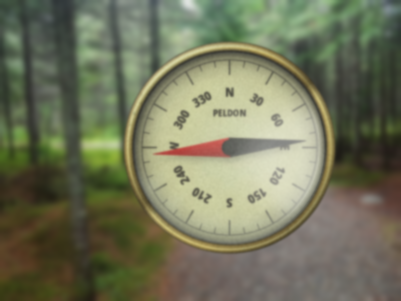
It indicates 265; °
